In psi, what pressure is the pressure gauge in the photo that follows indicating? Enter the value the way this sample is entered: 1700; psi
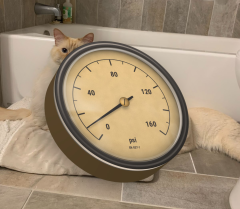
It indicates 10; psi
